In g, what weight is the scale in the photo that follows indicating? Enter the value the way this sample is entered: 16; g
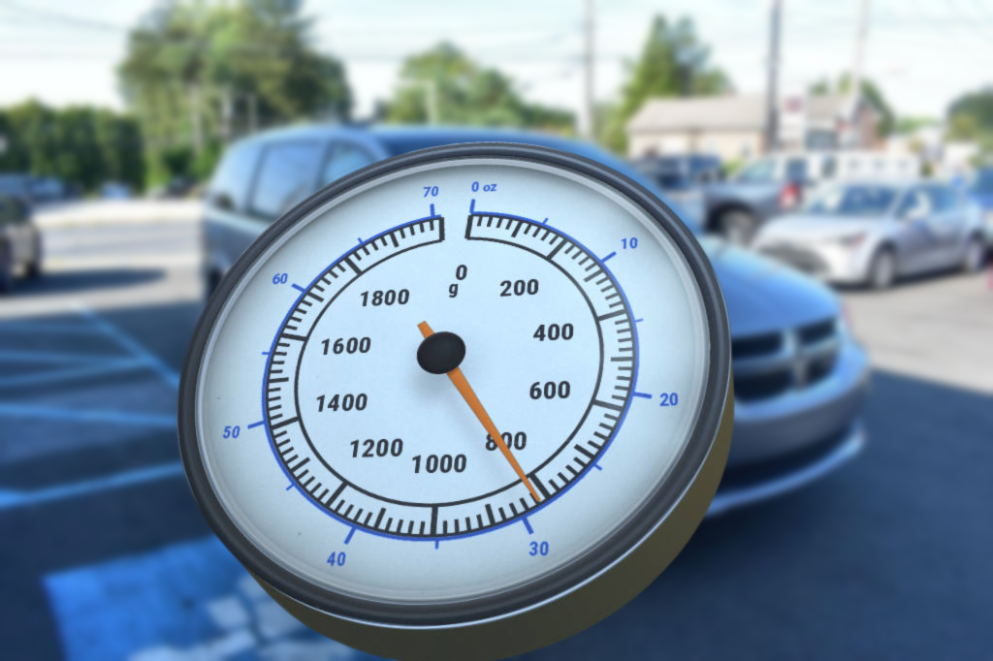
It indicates 820; g
